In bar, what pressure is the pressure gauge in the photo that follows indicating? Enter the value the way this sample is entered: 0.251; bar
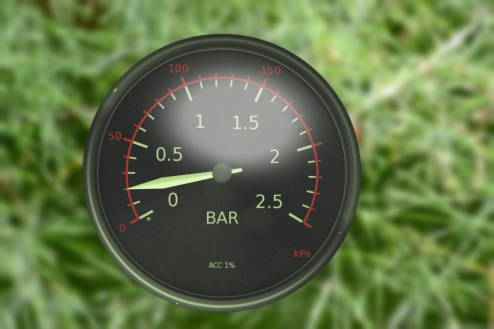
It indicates 0.2; bar
